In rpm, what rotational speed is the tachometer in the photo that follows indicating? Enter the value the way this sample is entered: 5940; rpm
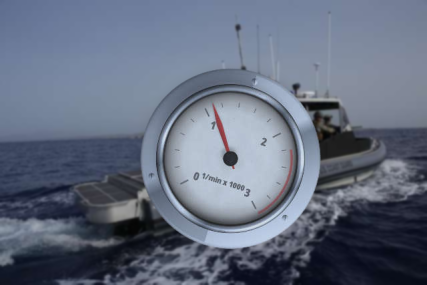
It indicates 1100; rpm
